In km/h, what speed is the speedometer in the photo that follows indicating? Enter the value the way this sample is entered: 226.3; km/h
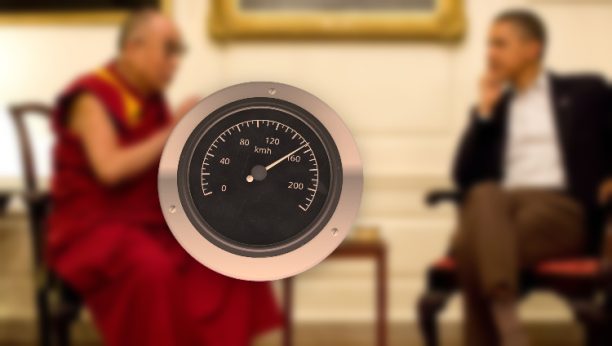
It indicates 155; km/h
